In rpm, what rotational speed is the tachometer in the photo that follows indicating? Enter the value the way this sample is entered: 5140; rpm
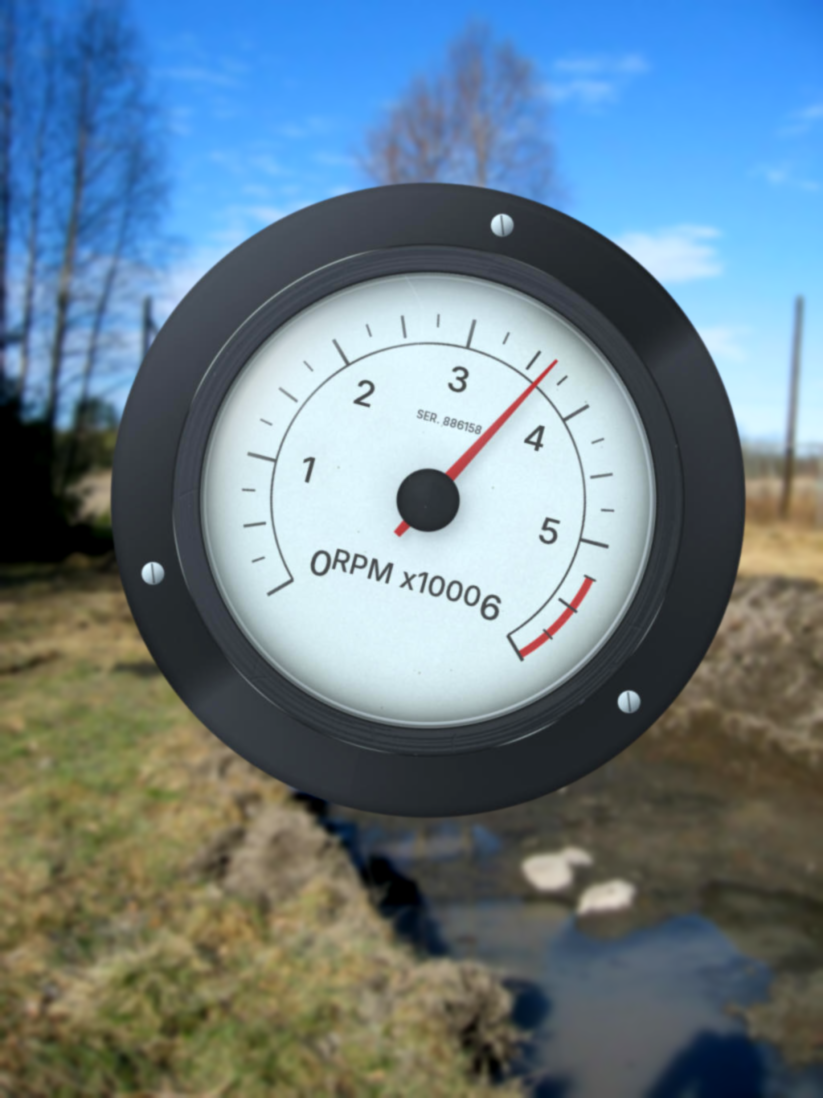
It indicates 3625; rpm
